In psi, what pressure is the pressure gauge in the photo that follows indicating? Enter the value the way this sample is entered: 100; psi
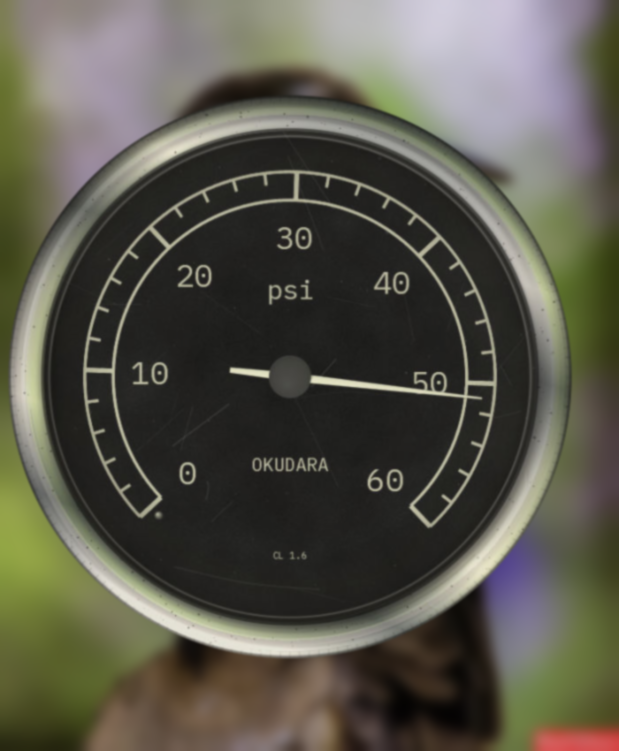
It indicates 51; psi
